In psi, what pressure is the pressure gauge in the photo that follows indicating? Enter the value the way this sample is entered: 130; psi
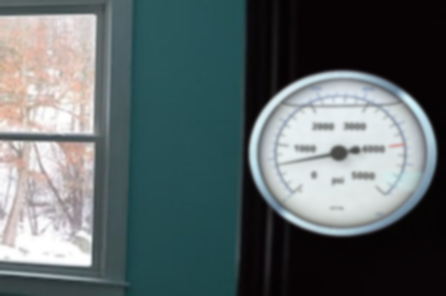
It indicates 600; psi
